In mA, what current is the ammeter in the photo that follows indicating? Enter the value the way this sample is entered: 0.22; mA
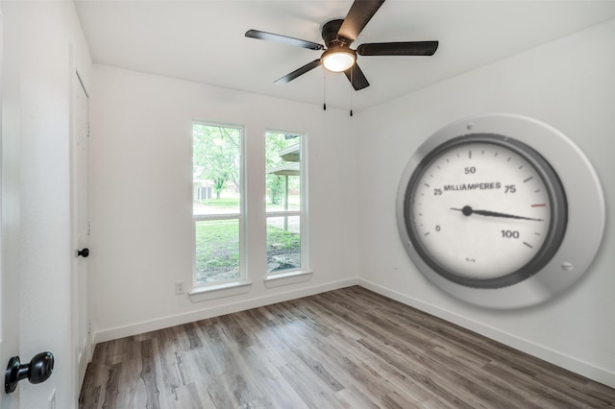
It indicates 90; mA
